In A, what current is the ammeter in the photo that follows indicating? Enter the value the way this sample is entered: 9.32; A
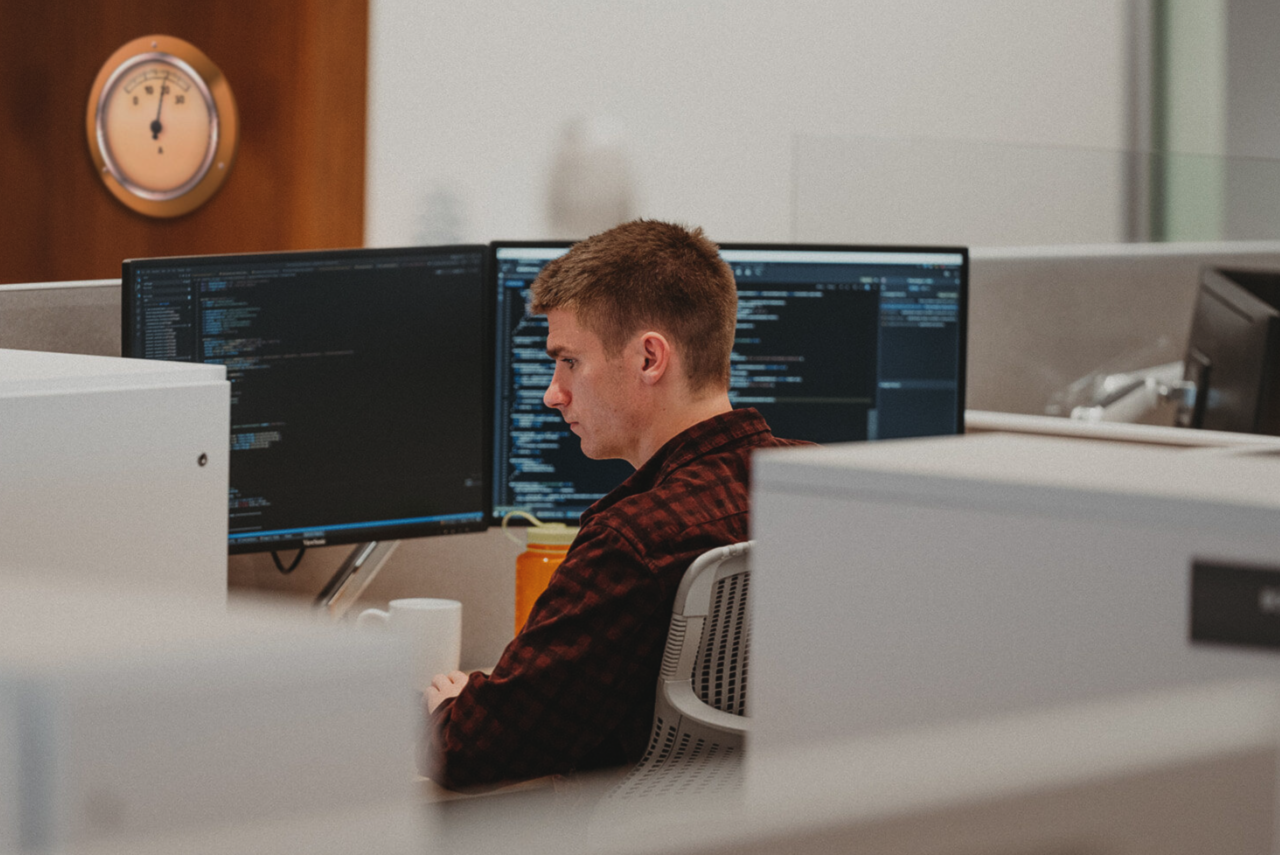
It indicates 20; A
